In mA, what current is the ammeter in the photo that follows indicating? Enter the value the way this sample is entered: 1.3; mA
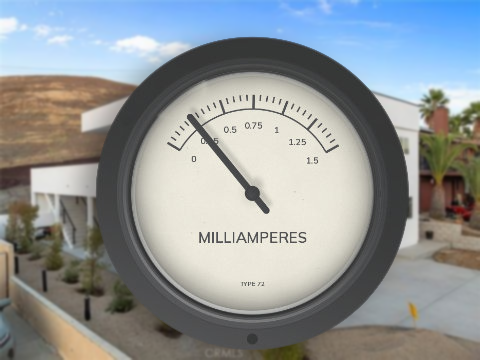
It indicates 0.25; mA
